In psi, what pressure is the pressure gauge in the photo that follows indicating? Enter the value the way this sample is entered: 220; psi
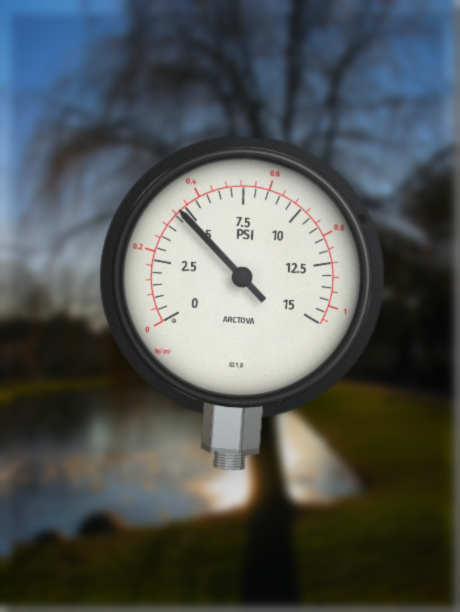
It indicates 4.75; psi
